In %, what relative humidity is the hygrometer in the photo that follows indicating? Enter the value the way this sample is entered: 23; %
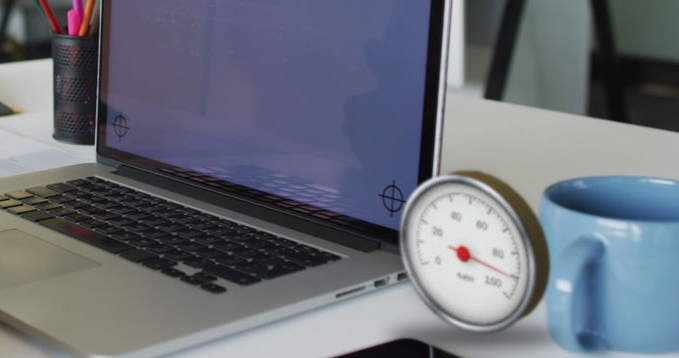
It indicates 90; %
